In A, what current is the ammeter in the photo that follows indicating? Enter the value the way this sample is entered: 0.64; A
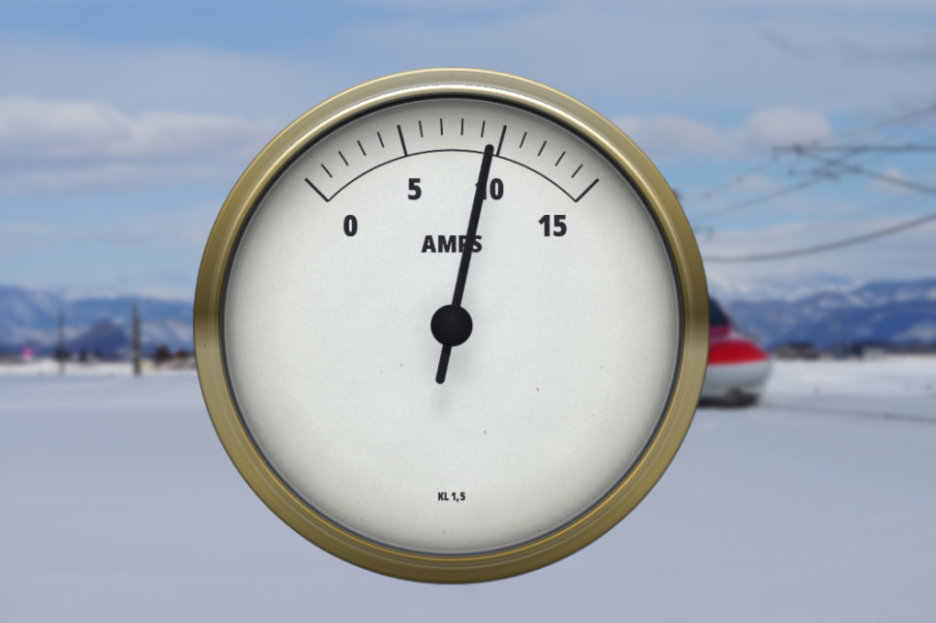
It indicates 9.5; A
